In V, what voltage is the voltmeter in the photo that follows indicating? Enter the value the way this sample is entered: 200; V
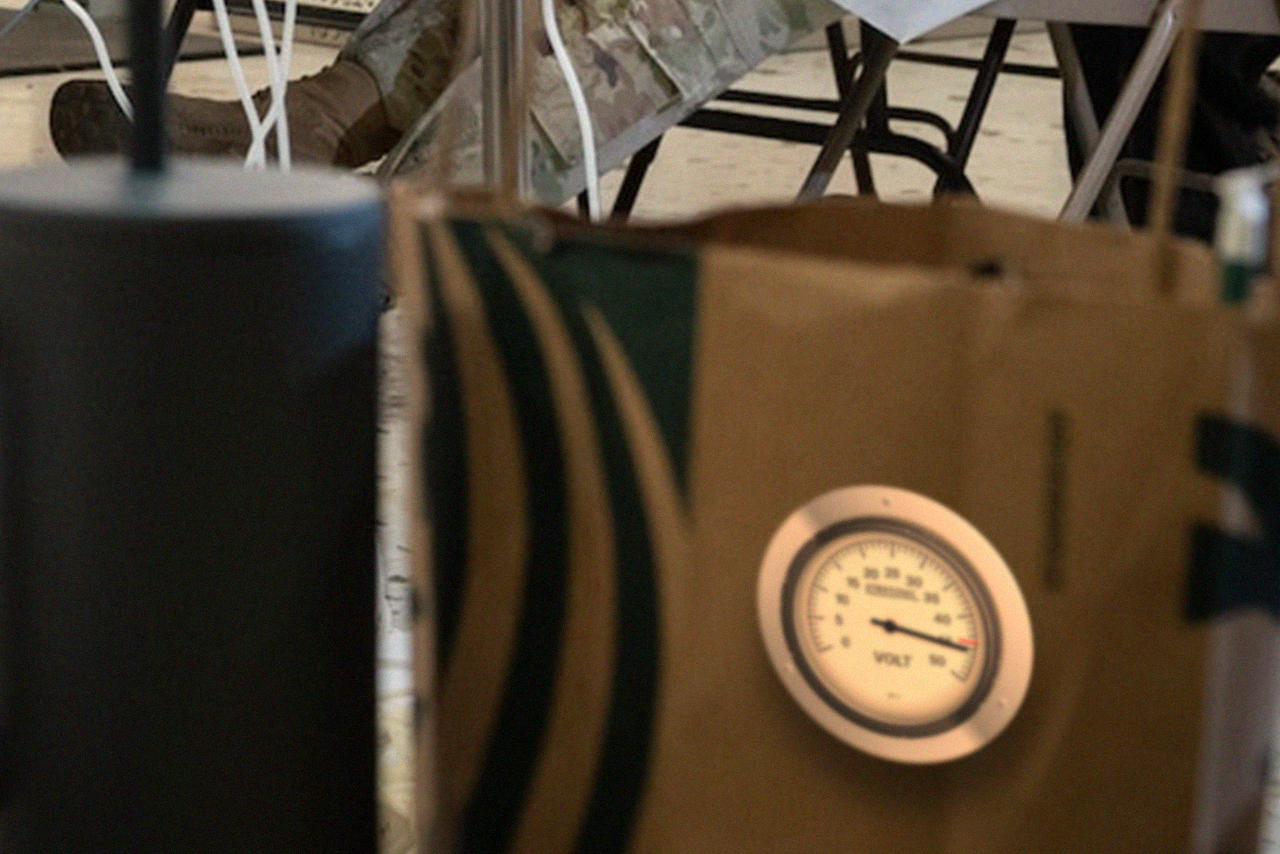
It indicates 45; V
